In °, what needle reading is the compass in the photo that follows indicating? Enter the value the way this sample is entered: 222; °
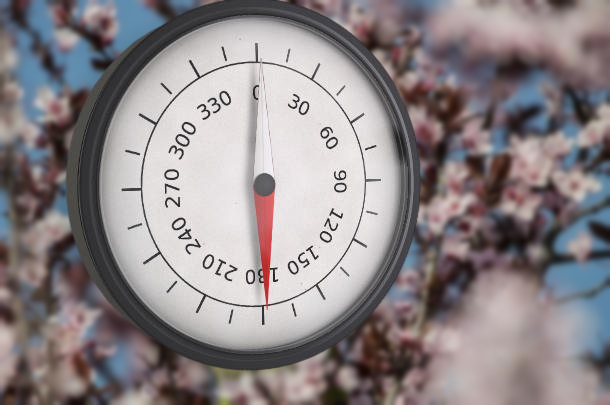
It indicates 180; °
